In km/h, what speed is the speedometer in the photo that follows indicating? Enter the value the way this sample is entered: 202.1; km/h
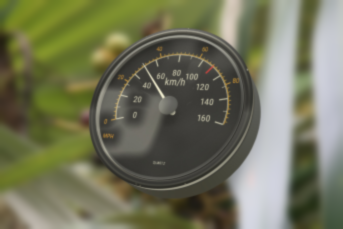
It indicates 50; km/h
